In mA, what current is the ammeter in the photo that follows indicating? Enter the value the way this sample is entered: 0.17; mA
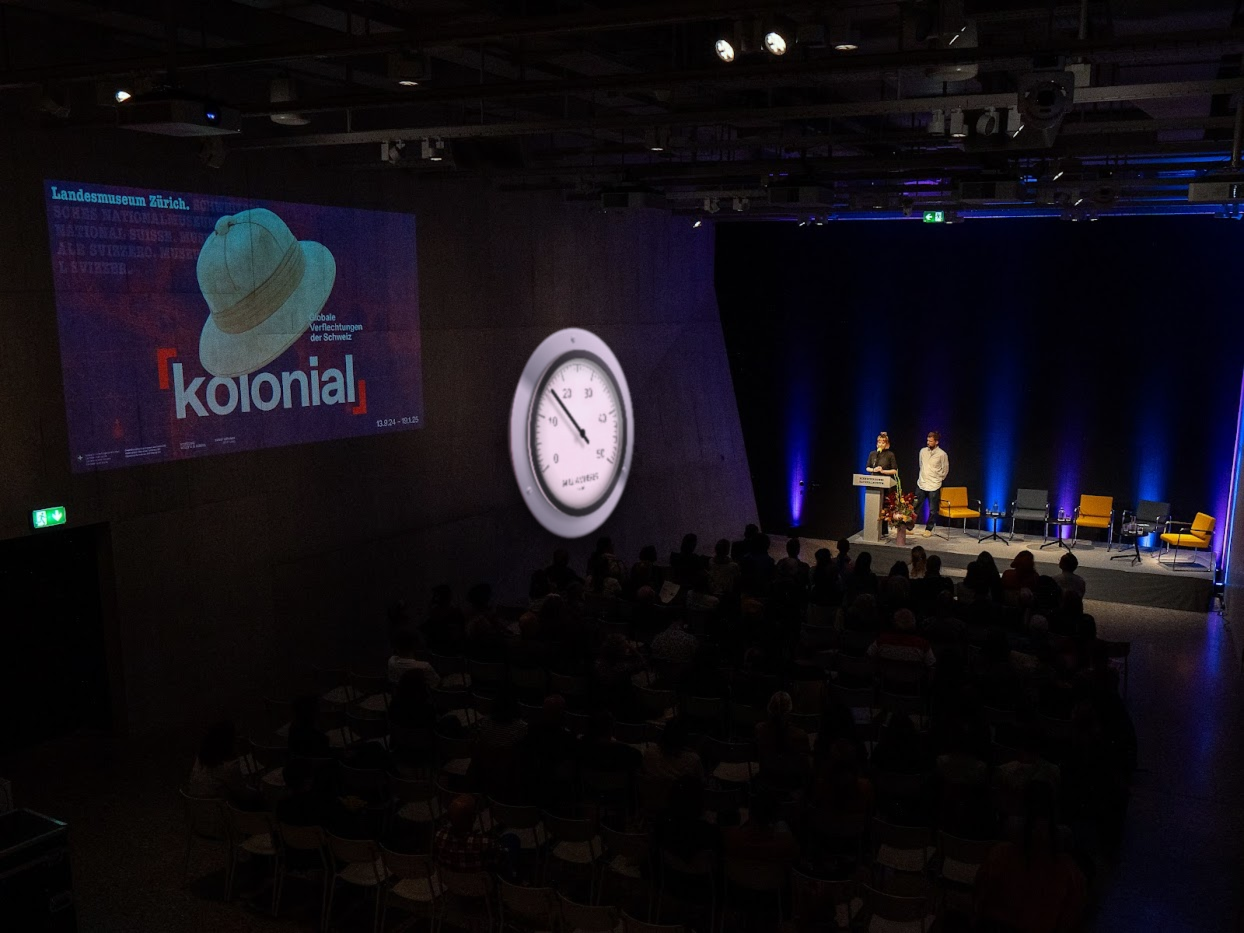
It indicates 15; mA
